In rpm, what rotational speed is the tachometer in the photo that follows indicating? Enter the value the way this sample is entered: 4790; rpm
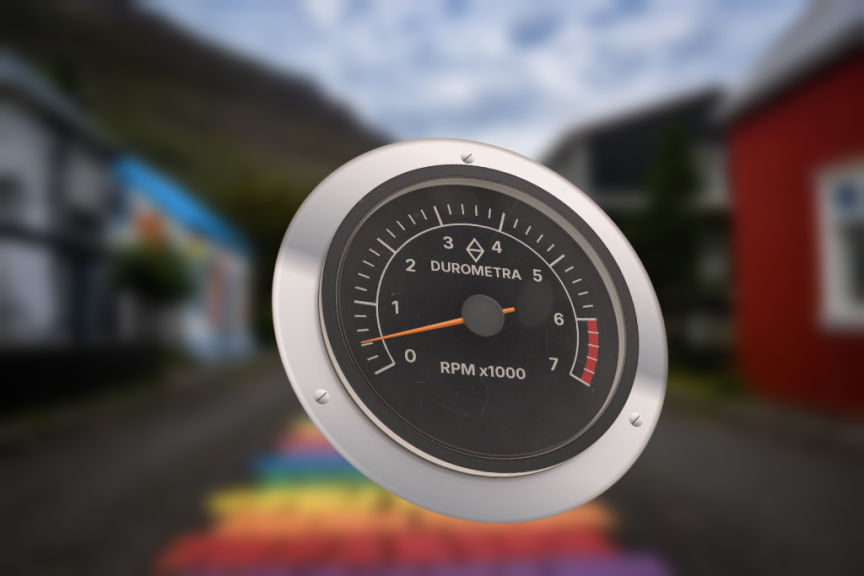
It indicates 400; rpm
